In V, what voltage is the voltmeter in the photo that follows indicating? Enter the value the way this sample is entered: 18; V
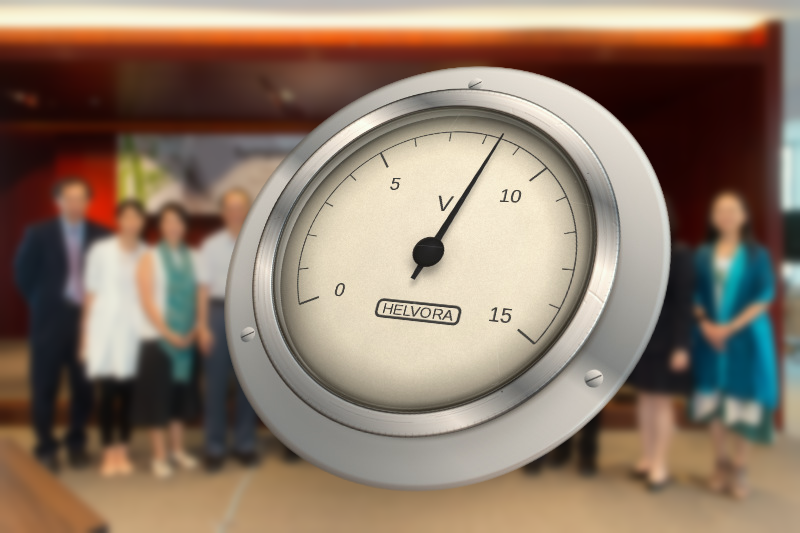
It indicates 8.5; V
